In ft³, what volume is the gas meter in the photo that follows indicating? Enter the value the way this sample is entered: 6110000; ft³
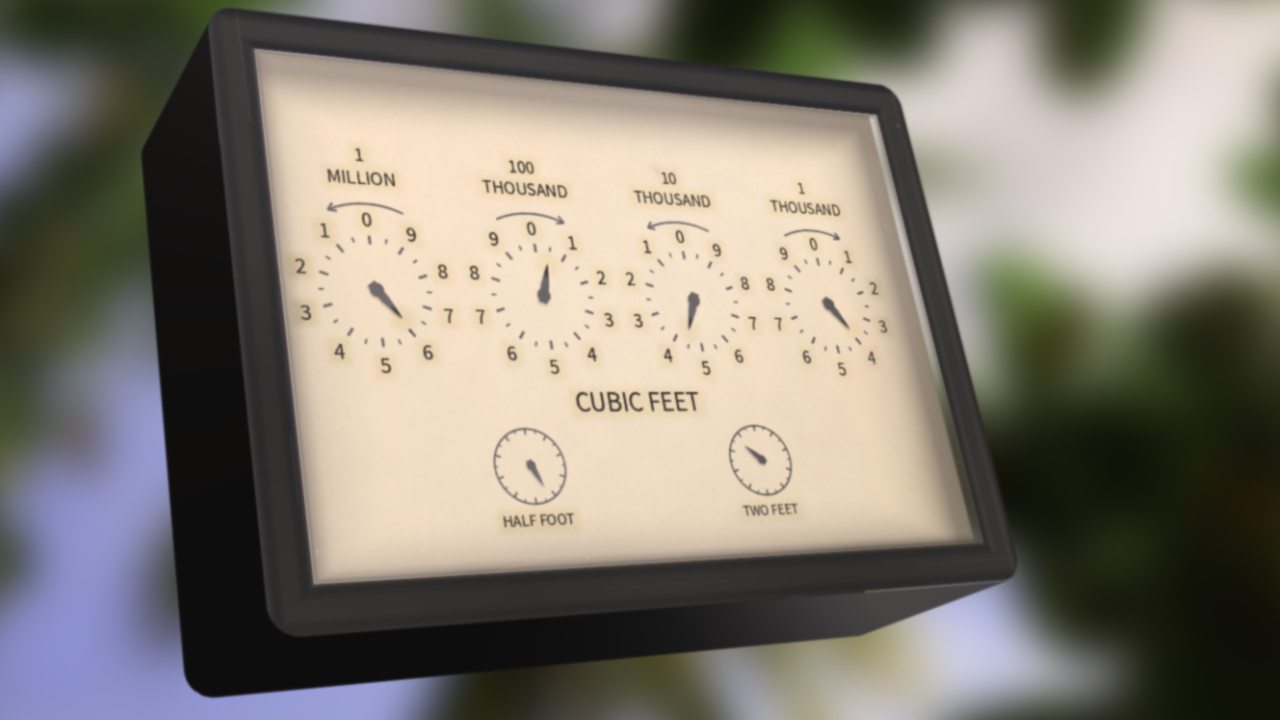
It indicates 604400; ft³
